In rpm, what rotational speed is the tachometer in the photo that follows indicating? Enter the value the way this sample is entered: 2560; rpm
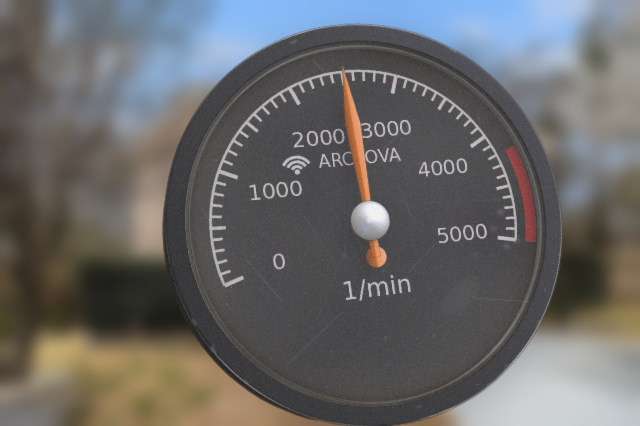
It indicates 2500; rpm
